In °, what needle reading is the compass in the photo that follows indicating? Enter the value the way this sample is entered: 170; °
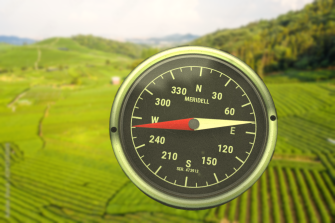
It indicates 260; °
